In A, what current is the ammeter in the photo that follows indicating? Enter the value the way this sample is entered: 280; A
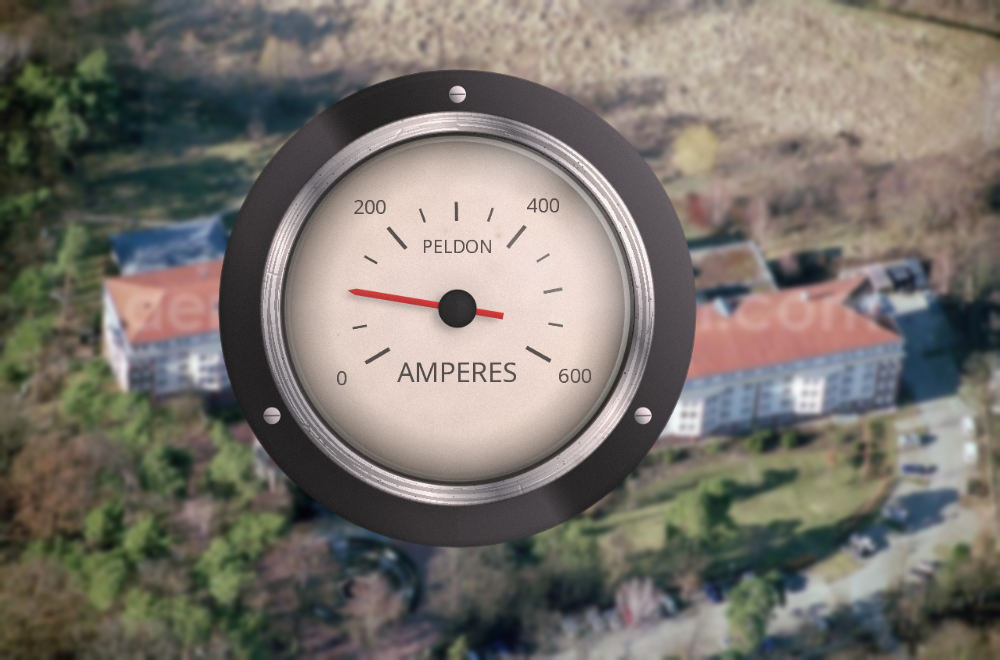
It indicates 100; A
